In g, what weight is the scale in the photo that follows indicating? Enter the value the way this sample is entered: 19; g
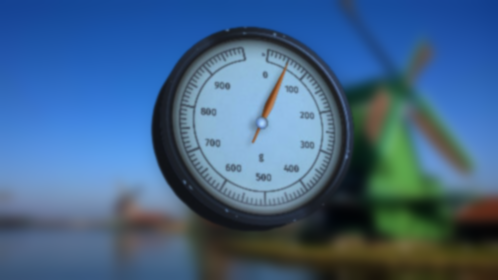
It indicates 50; g
